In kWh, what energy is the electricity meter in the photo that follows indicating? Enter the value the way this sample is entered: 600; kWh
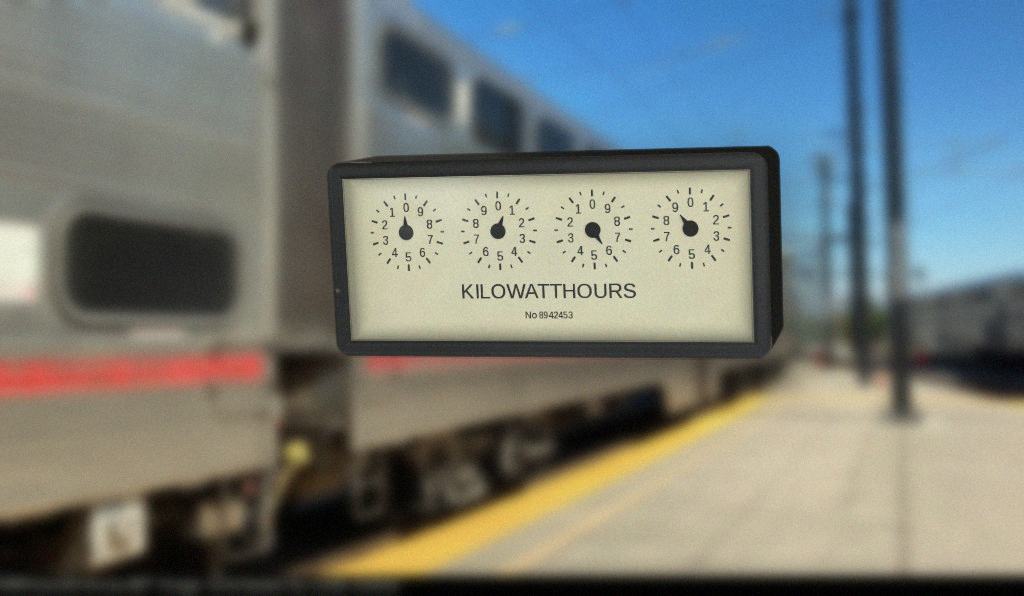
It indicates 59; kWh
